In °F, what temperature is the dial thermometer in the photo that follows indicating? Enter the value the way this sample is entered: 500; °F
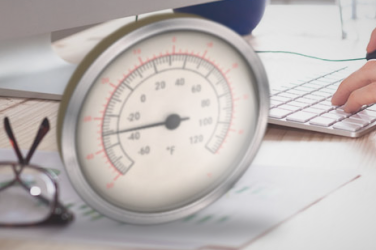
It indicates -30; °F
